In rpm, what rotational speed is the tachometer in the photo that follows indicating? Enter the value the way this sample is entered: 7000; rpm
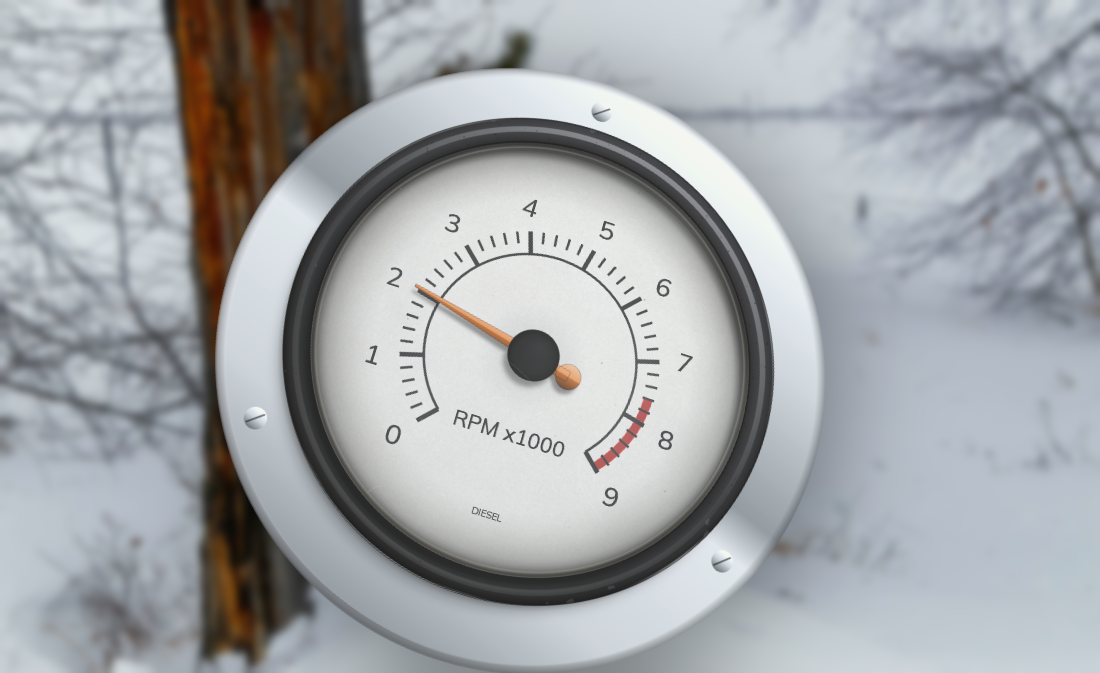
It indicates 2000; rpm
